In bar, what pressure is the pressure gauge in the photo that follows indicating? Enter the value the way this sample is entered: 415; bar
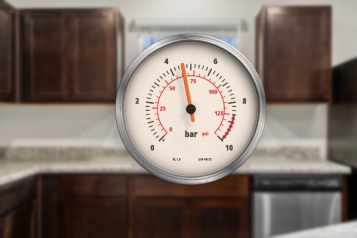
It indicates 4.6; bar
